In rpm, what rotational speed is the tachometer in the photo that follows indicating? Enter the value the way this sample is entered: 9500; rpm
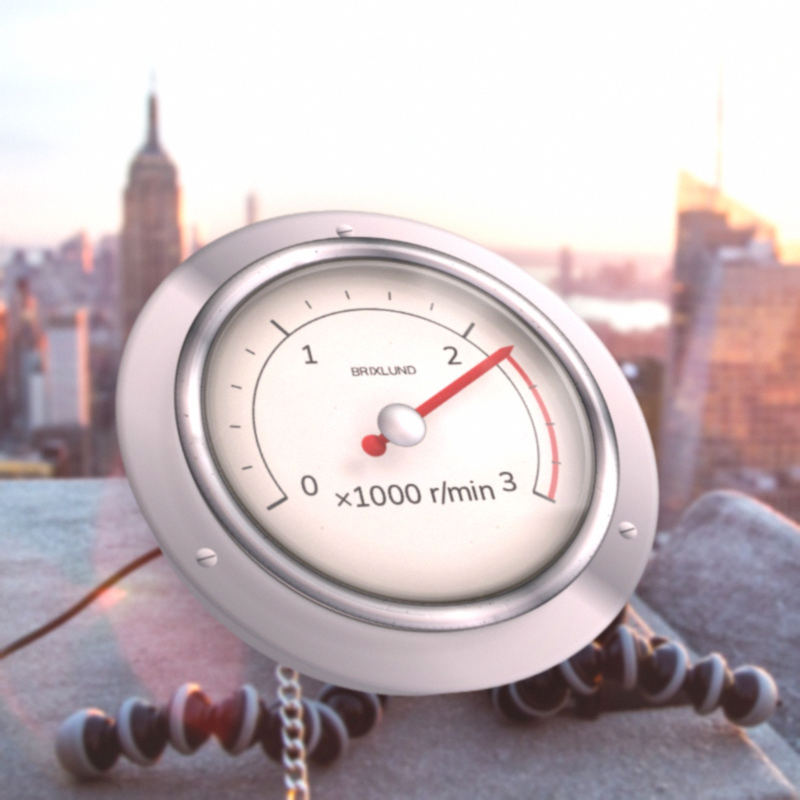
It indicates 2200; rpm
